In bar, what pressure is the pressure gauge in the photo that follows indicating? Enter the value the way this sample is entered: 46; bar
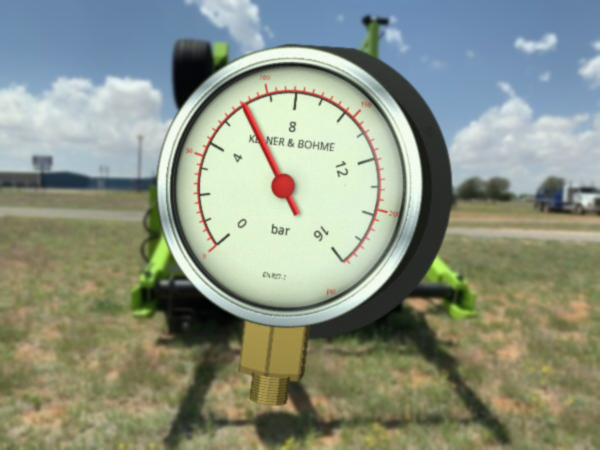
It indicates 6; bar
